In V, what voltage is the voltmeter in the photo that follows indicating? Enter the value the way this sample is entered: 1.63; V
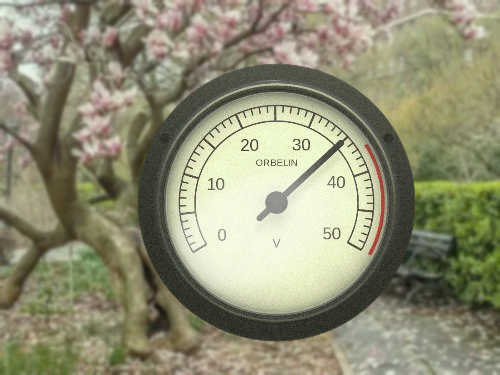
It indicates 35; V
